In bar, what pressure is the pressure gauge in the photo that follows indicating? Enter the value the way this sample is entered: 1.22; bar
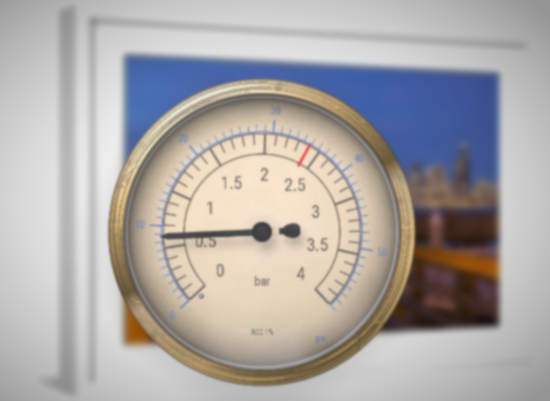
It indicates 0.6; bar
